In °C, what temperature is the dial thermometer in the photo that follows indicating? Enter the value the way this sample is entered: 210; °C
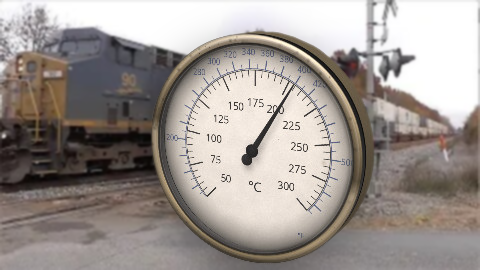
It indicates 205; °C
